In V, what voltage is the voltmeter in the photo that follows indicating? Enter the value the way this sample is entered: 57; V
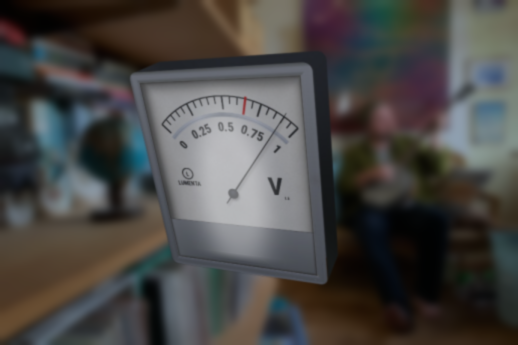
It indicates 0.9; V
